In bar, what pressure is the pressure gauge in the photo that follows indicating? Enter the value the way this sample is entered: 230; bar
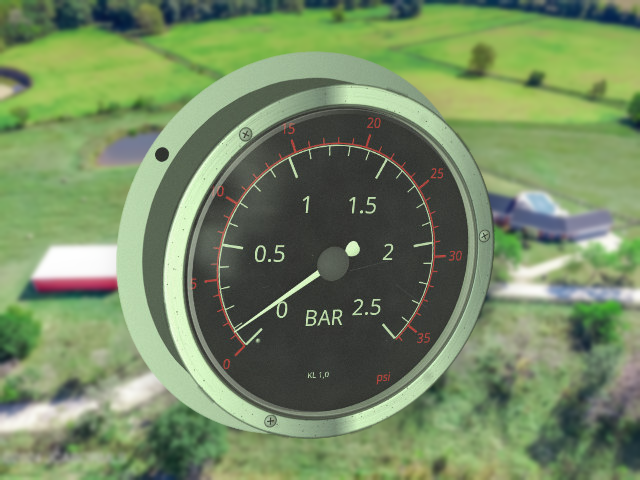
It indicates 0.1; bar
